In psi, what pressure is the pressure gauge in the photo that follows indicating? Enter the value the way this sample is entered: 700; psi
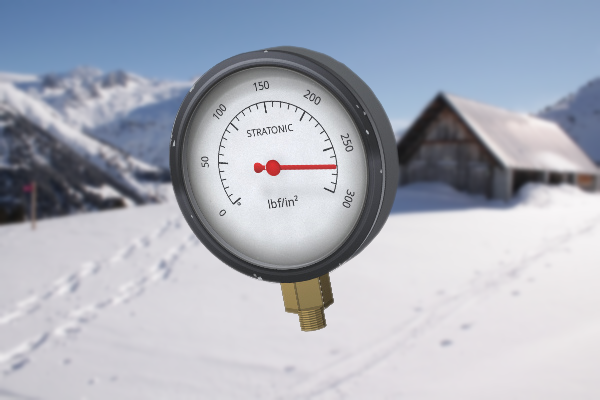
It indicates 270; psi
